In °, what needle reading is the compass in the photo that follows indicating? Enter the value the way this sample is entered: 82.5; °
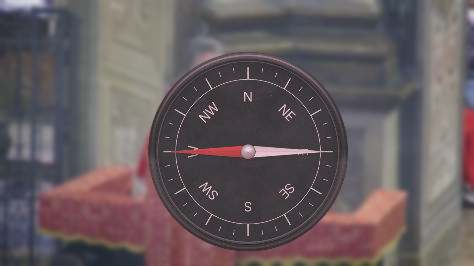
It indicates 270; °
